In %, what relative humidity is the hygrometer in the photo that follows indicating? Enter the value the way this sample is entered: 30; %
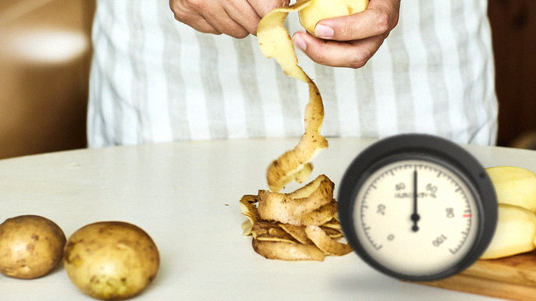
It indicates 50; %
